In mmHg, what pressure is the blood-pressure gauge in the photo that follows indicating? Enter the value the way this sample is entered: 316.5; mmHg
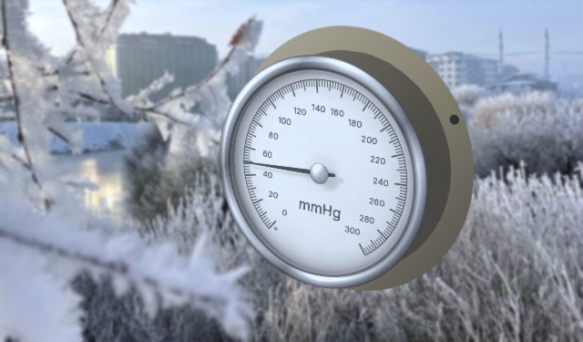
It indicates 50; mmHg
